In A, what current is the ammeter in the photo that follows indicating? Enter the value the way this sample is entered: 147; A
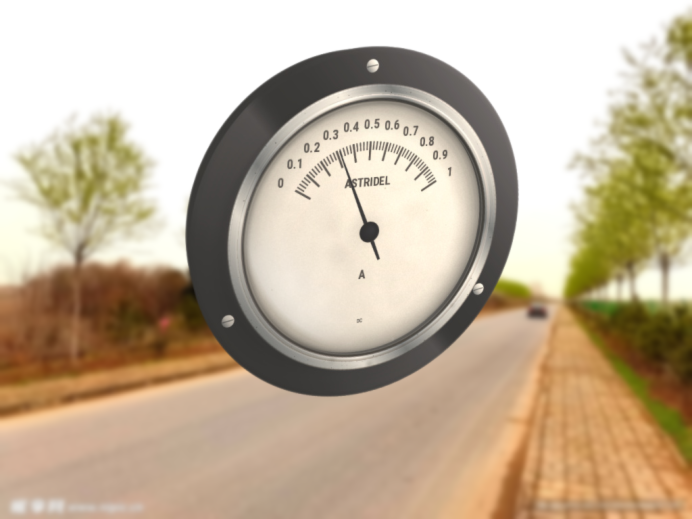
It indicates 0.3; A
